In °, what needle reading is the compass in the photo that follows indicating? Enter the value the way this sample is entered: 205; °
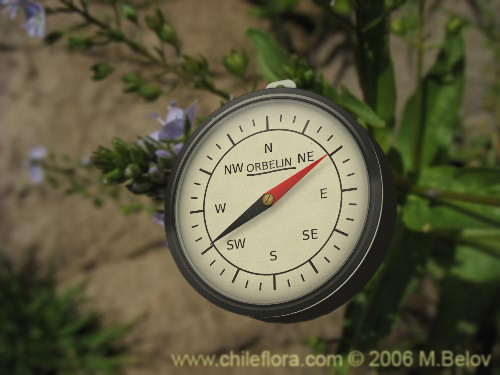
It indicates 60; °
